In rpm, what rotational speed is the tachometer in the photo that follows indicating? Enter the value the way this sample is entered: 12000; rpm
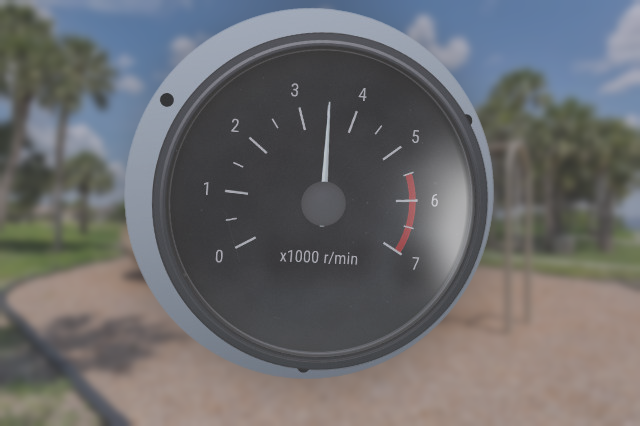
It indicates 3500; rpm
